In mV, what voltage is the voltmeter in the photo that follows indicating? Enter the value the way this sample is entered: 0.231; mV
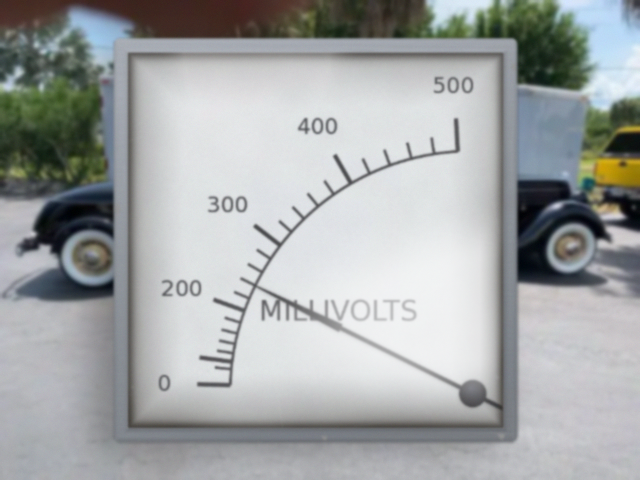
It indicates 240; mV
